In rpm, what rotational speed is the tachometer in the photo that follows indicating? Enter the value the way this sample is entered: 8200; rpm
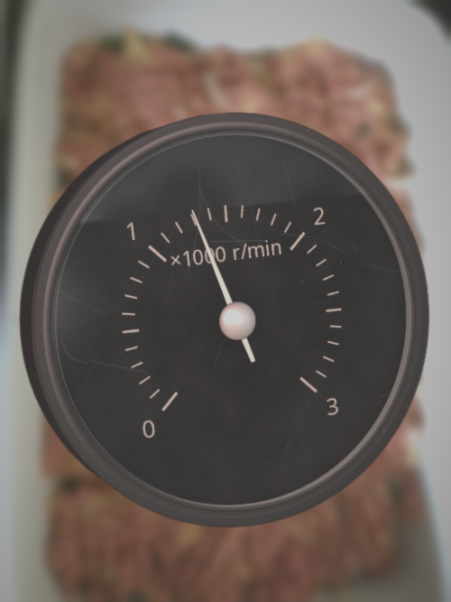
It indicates 1300; rpm
